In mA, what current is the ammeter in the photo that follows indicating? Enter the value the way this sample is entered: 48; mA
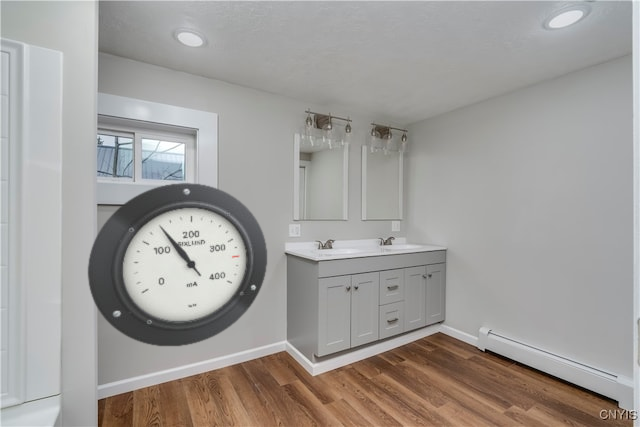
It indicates 140; mA
